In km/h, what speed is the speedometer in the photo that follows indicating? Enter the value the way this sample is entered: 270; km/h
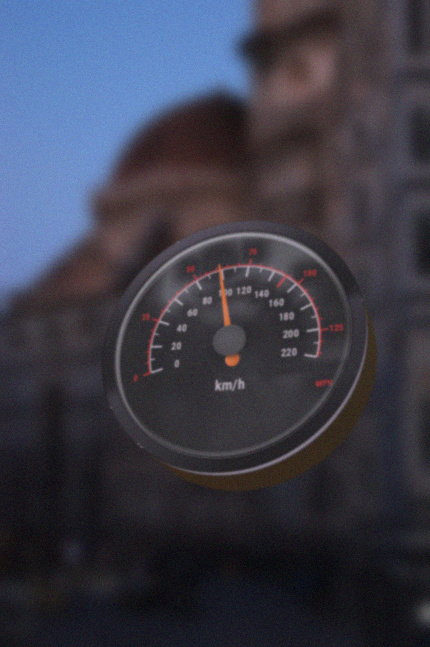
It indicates 100; km/h
